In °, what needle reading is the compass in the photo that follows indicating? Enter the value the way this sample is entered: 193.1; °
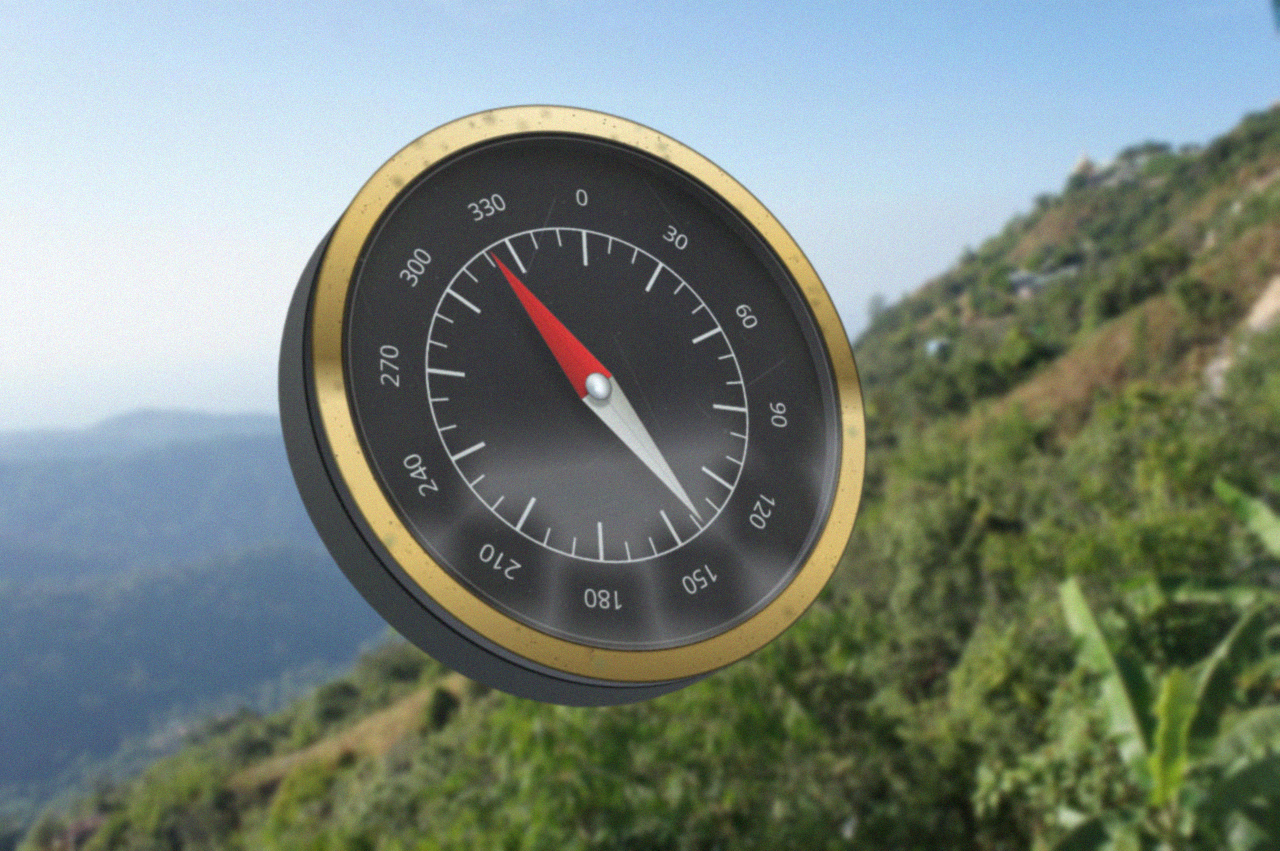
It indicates 320; °
